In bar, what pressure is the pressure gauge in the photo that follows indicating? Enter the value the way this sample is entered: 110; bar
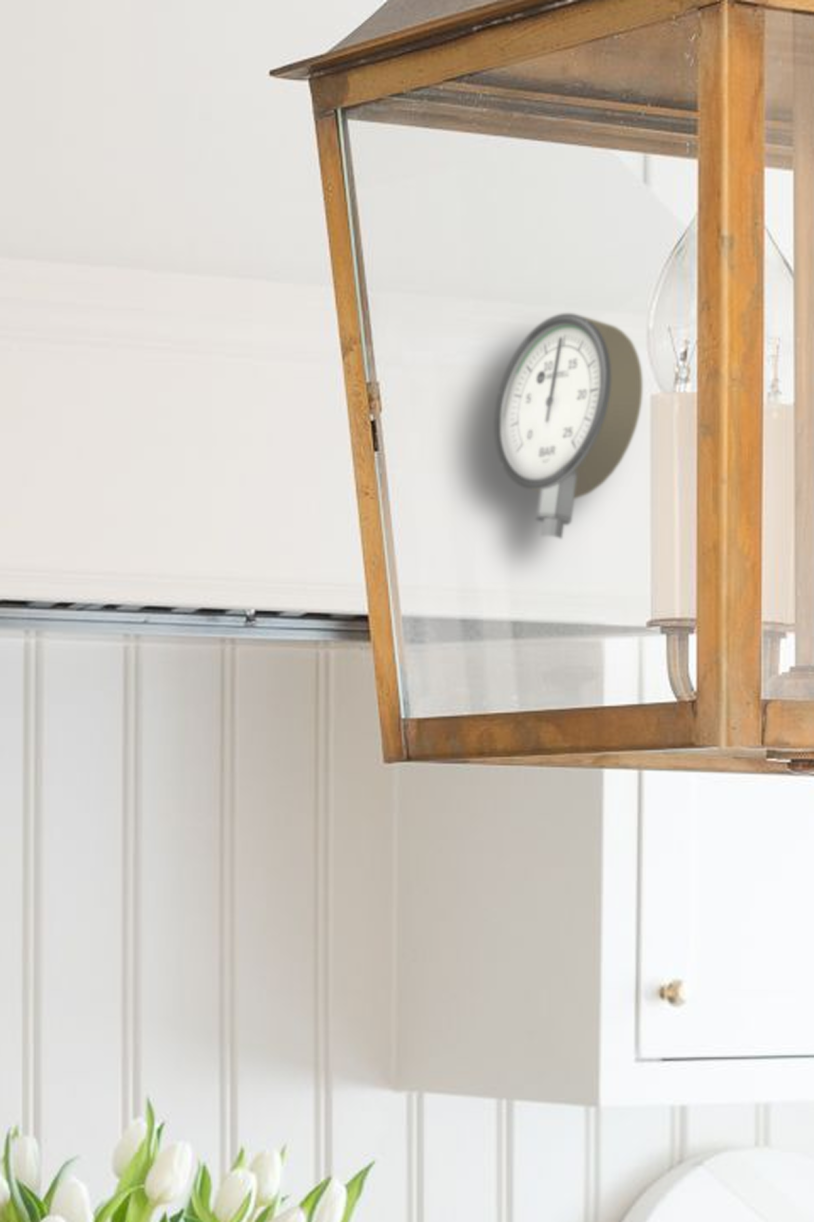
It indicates 12.5; bar
